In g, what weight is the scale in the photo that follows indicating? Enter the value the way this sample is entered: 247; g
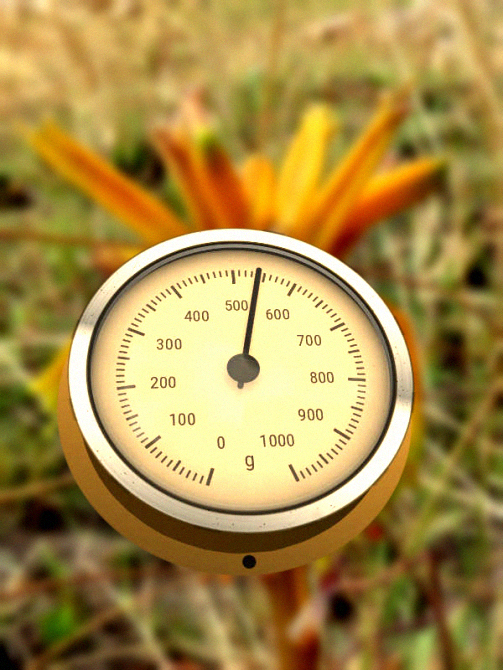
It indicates 540; g
